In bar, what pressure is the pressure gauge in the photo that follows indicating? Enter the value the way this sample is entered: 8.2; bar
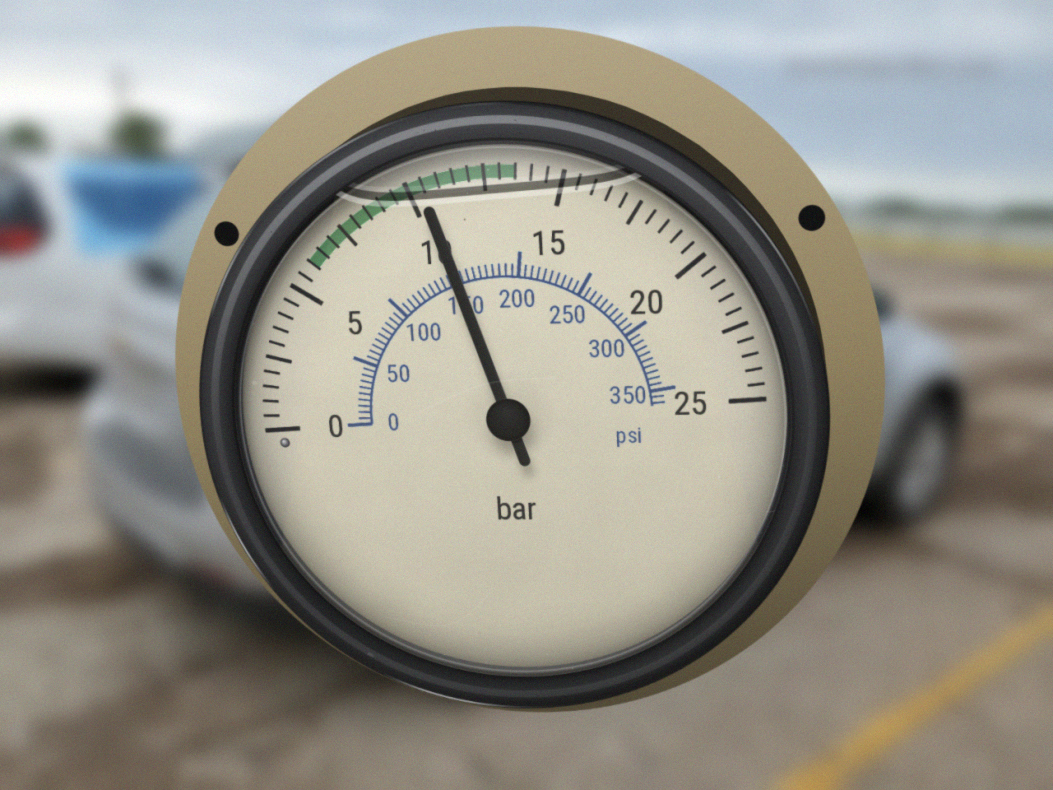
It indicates 10.5; bar
